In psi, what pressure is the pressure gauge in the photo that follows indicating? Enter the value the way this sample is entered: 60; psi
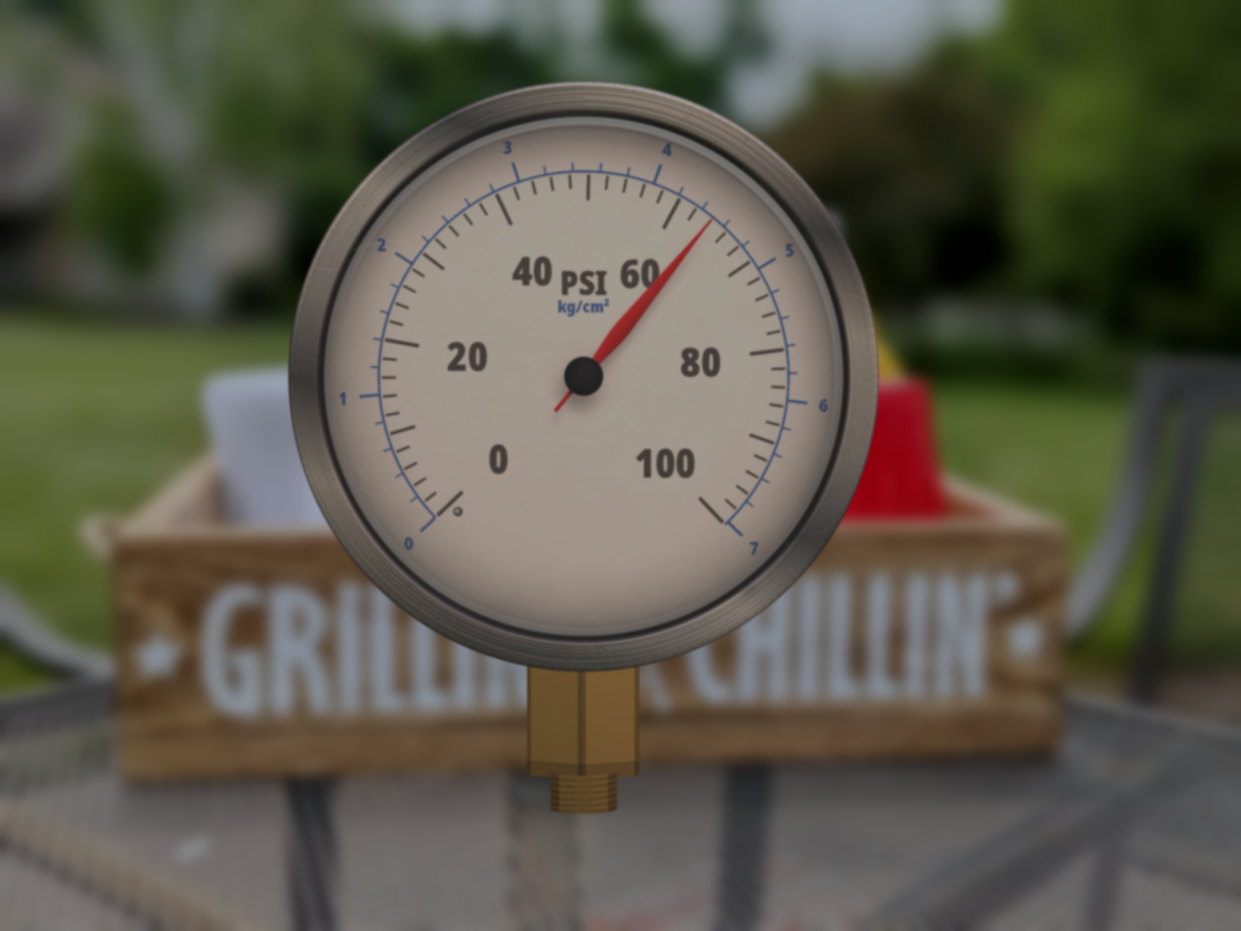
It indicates 64; psi
